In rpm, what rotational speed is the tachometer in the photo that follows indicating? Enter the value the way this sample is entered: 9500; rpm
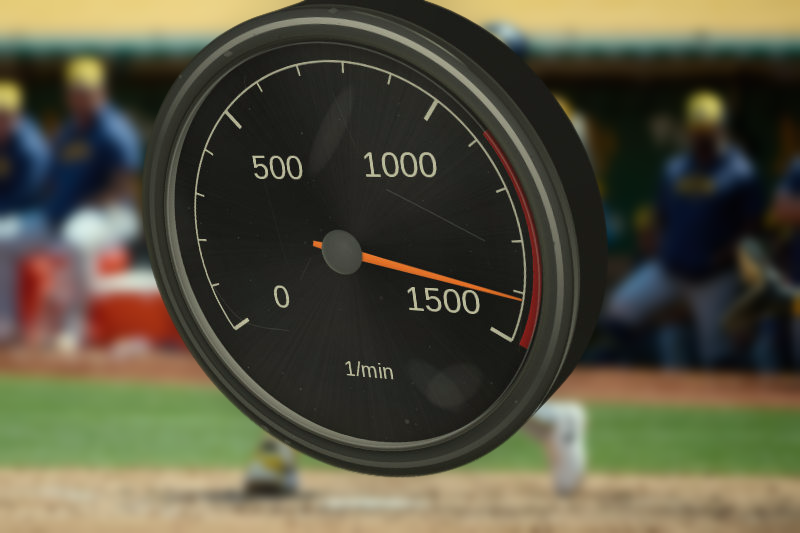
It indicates 1400; rpm
